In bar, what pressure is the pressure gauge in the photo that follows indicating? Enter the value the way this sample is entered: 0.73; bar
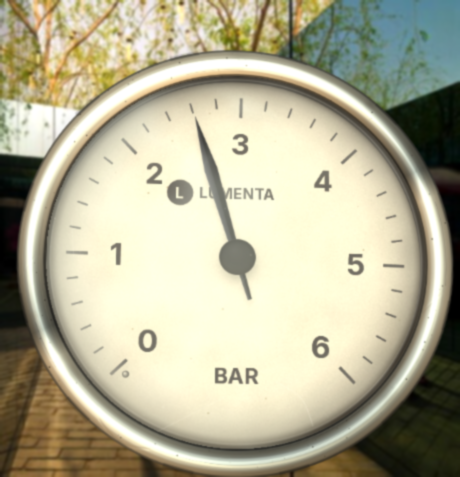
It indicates 2.6; bar
